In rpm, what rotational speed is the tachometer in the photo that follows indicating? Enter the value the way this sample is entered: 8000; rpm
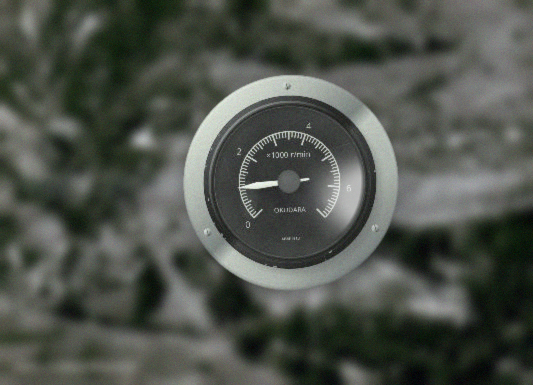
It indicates 1000; rpm
